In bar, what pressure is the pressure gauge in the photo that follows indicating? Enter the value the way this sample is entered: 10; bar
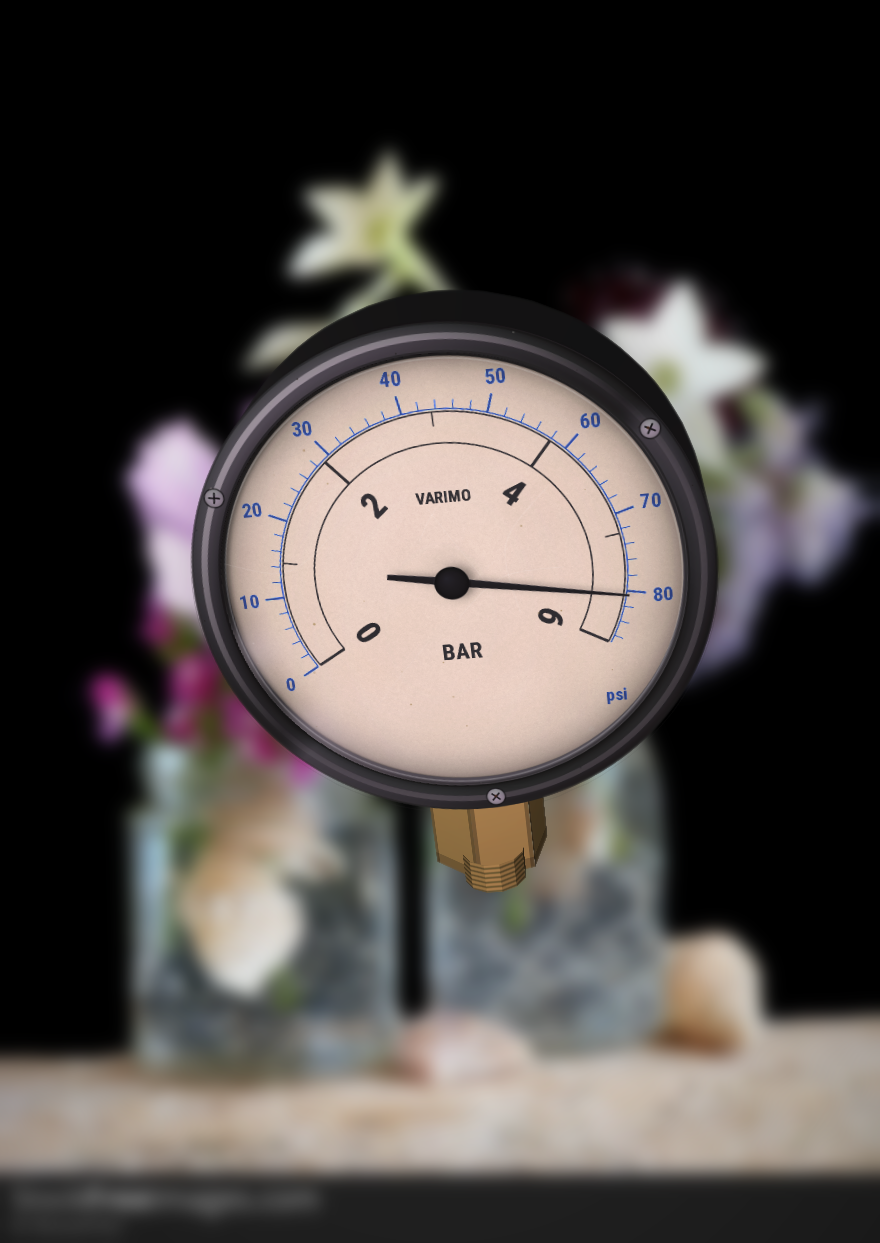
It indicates 5.5; bar
